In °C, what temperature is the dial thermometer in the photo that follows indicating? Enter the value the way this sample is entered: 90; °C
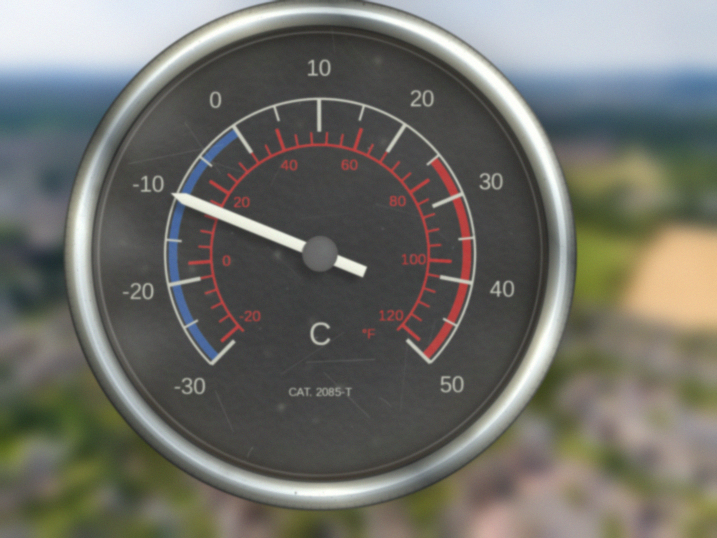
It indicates -10; °C
